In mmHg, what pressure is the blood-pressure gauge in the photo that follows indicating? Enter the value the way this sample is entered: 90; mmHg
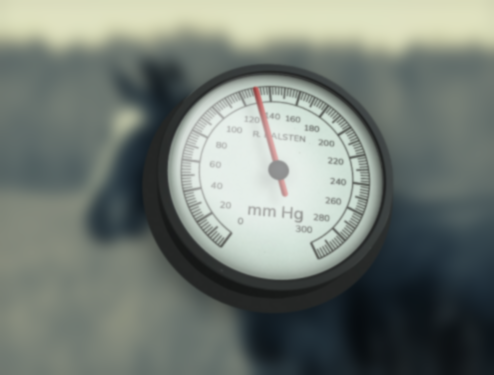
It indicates 130; mmHg
